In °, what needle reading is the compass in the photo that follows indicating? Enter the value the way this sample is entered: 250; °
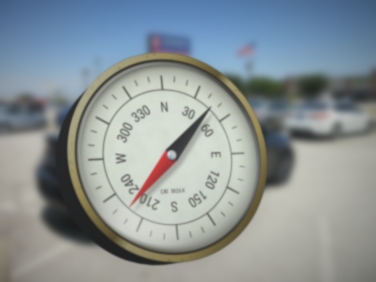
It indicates 225; °
